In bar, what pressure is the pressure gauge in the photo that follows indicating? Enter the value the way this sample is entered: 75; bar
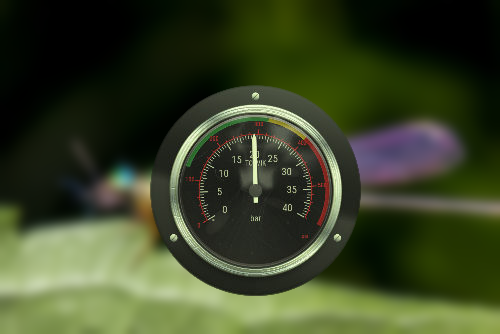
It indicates 20; bar
